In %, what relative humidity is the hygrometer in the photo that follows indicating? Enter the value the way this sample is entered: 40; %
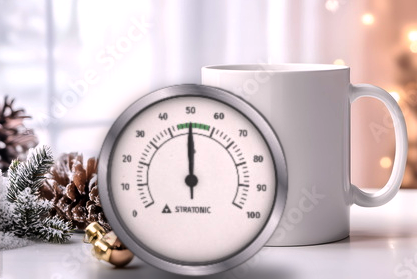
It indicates 50; %
